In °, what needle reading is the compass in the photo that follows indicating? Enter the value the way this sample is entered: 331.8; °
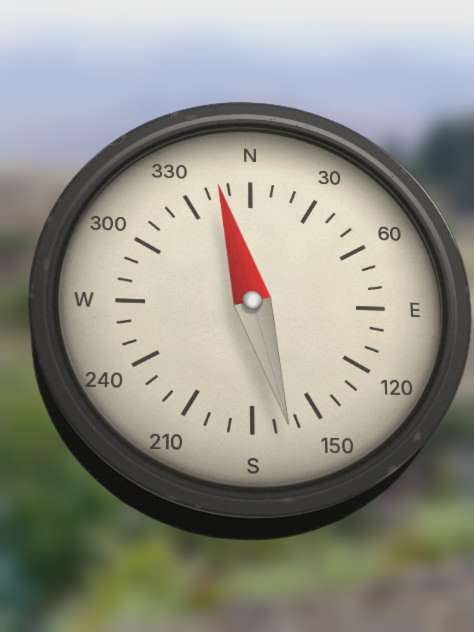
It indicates 345; °
